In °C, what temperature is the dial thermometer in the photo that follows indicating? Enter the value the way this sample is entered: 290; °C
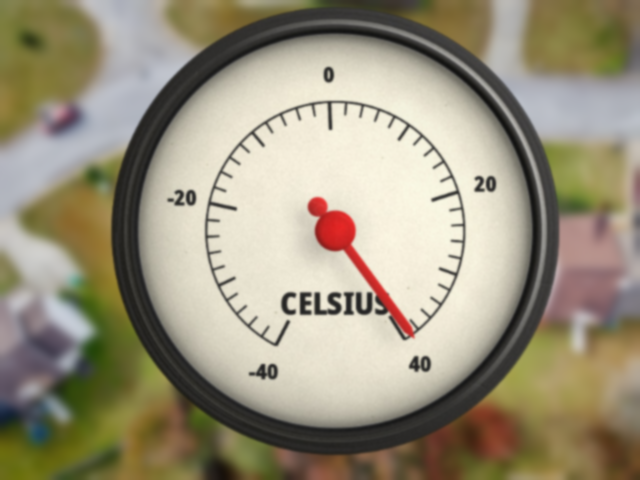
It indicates 39; °C
